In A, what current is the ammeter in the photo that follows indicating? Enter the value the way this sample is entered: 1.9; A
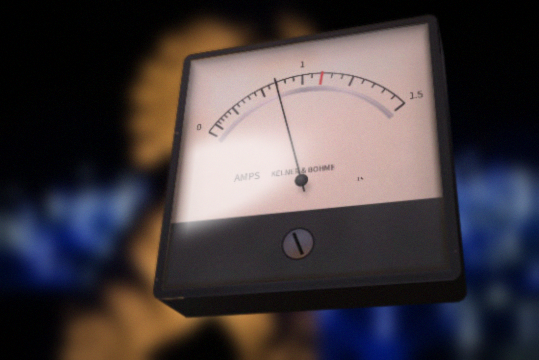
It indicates 0.85; A
